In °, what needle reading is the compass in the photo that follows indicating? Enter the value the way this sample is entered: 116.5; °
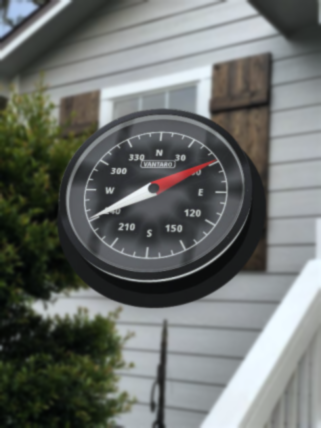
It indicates 60; °
